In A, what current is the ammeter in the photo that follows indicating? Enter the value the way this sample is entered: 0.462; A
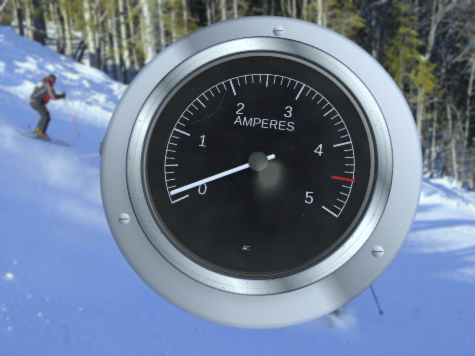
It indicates 0.1; A
